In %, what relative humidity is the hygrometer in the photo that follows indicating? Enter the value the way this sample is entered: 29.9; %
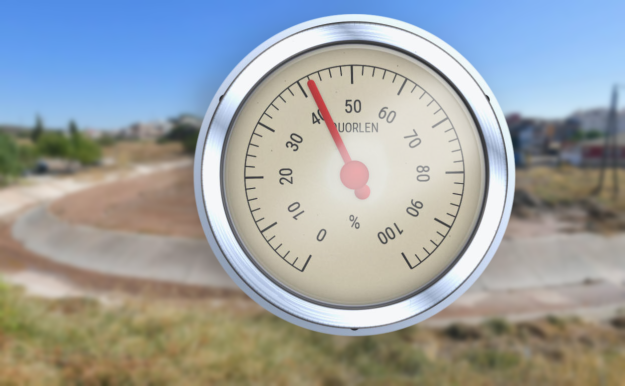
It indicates 42; %
